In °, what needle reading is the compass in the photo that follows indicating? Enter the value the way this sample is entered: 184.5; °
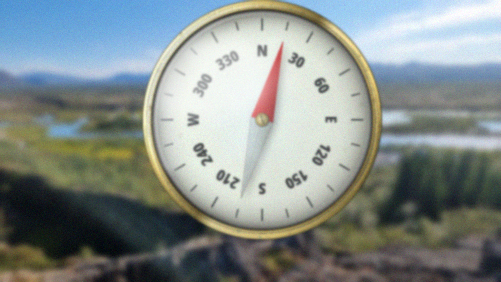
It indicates 15; °
